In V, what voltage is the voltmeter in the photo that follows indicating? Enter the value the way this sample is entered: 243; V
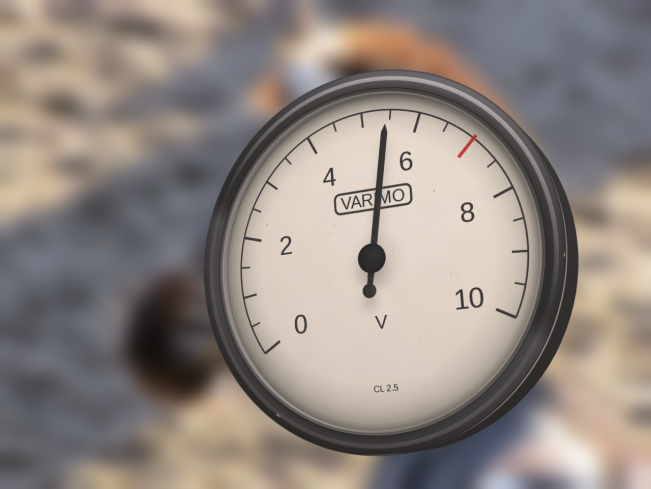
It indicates 5.5; V
